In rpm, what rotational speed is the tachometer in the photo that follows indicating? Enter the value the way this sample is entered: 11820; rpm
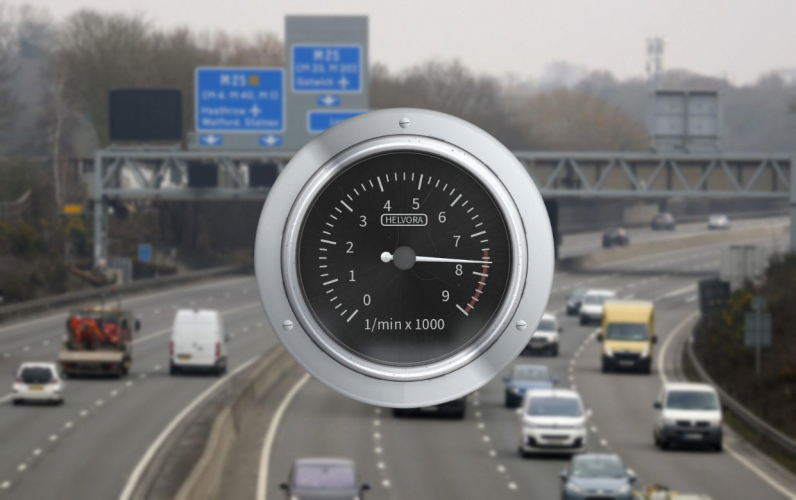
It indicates 7700; rpm
